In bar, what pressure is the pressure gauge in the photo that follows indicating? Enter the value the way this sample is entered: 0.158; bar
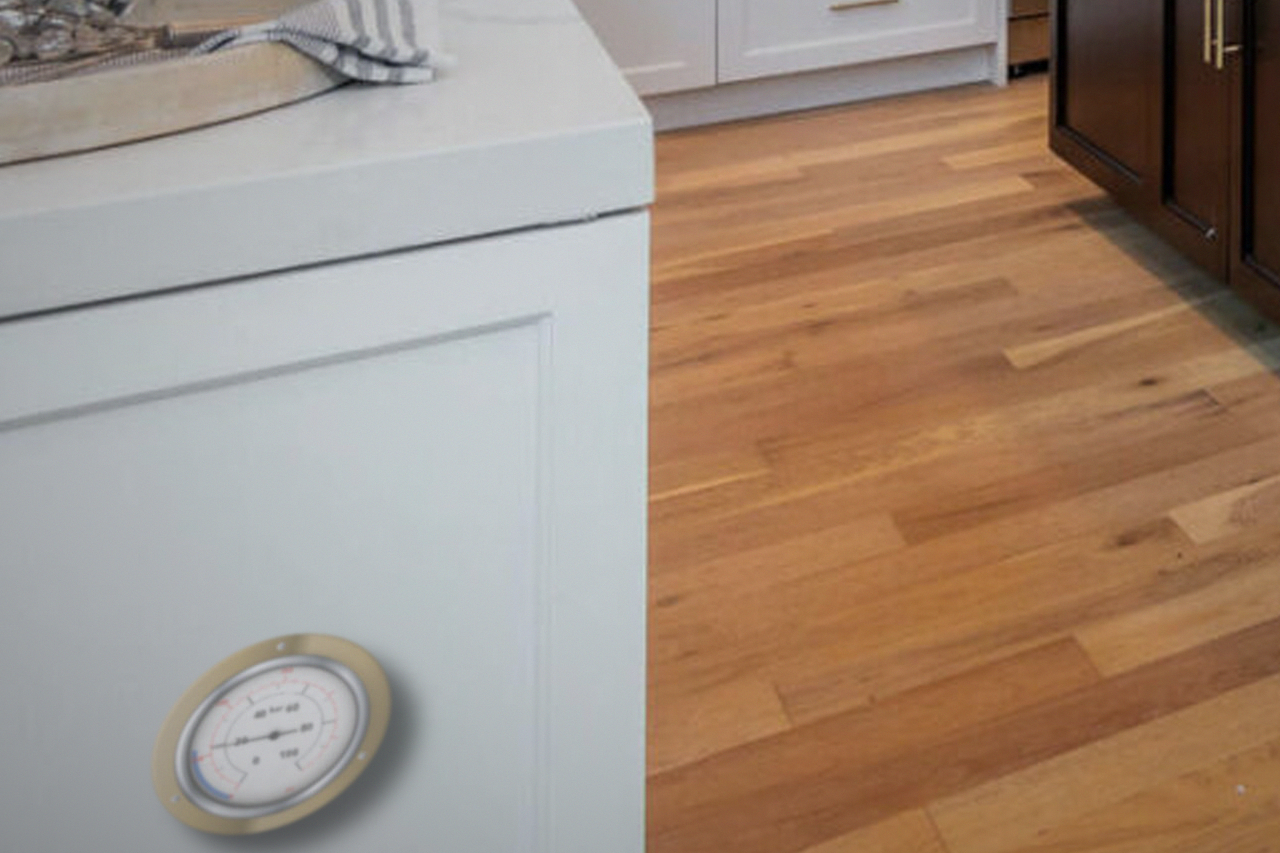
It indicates 20; bar
